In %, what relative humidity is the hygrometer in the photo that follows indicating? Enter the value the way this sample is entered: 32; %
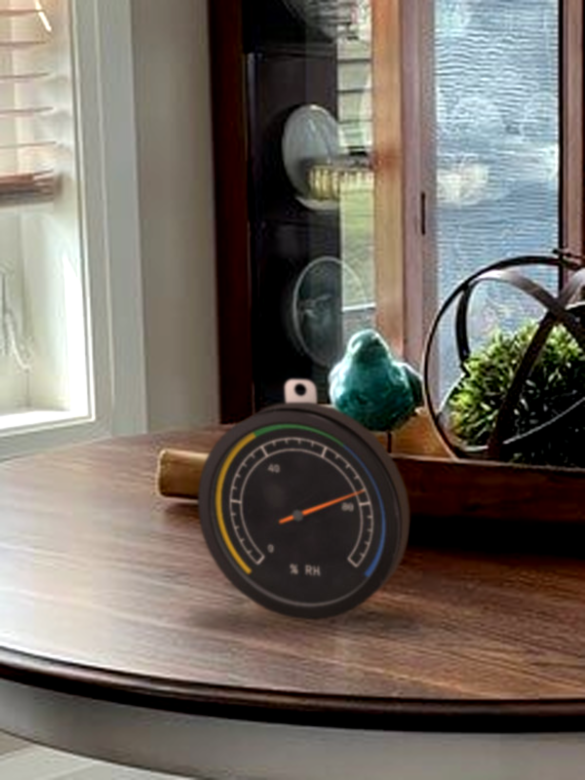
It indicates 76; %
